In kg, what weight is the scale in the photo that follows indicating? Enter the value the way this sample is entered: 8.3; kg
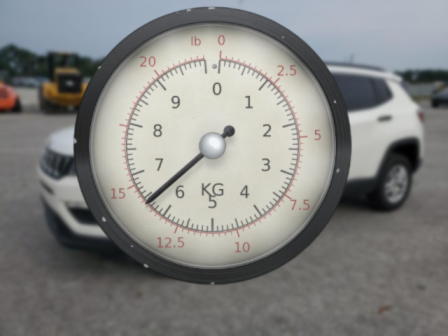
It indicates 6.4; kg
